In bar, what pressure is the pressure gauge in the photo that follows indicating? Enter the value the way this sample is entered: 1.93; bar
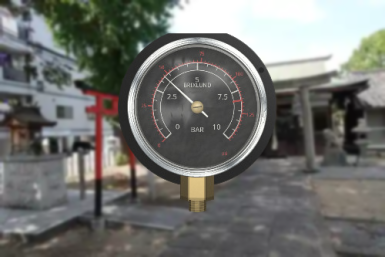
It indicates 3.25; bar
